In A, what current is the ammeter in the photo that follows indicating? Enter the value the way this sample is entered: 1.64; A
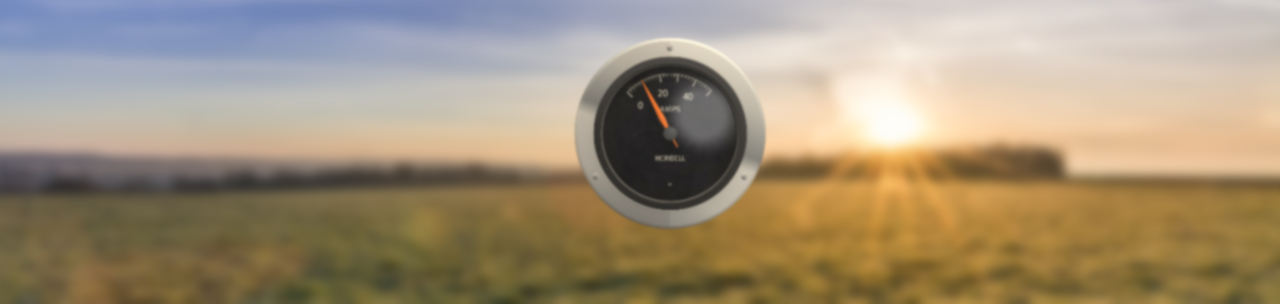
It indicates 10; A
